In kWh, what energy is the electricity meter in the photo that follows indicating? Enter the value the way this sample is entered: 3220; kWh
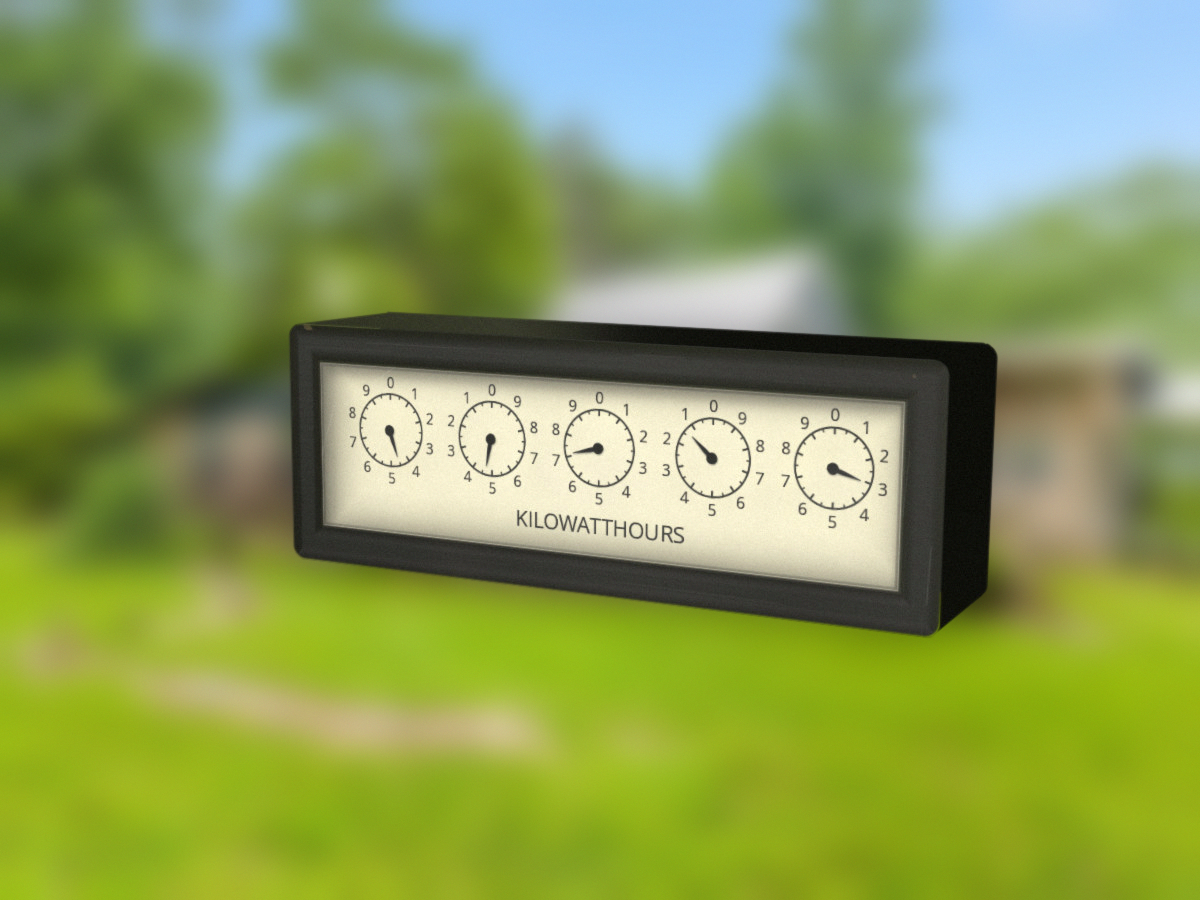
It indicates 44713; kWh
